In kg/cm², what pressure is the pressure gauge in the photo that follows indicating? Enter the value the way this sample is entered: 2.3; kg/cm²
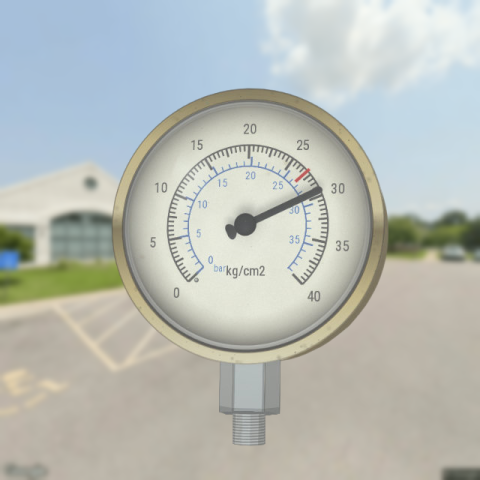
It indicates 29.5; kg/cm²
